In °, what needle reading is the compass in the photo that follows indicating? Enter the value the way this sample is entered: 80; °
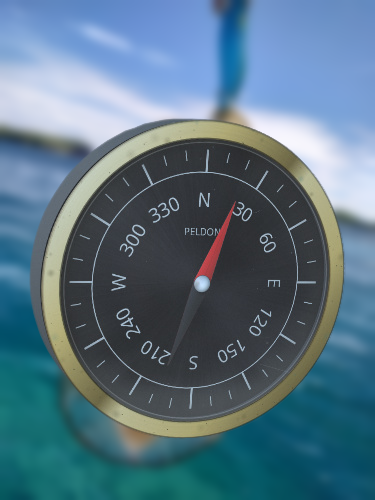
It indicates 20; °
